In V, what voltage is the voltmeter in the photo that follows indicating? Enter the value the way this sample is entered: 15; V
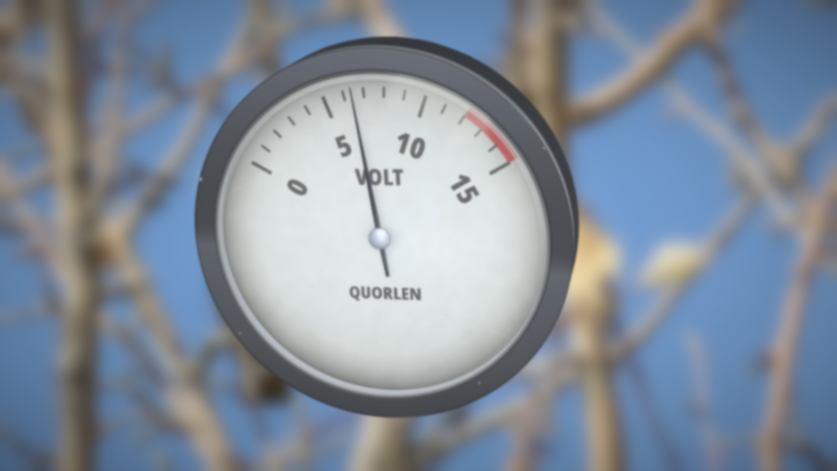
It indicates 6.5; V
